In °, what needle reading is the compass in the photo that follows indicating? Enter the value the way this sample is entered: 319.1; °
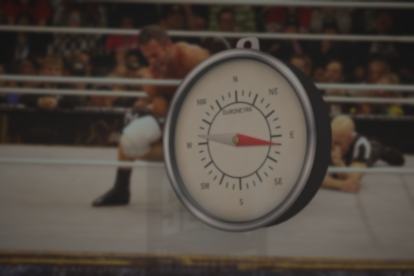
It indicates 100; °
